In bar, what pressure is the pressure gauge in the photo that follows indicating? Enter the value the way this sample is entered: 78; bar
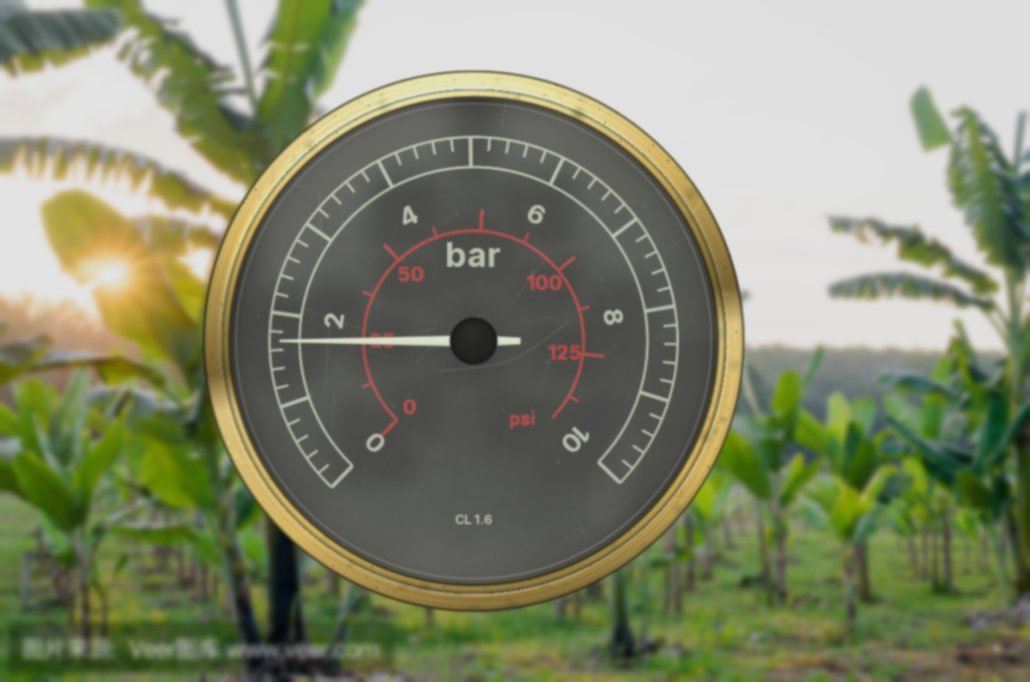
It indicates 1.7; bar
